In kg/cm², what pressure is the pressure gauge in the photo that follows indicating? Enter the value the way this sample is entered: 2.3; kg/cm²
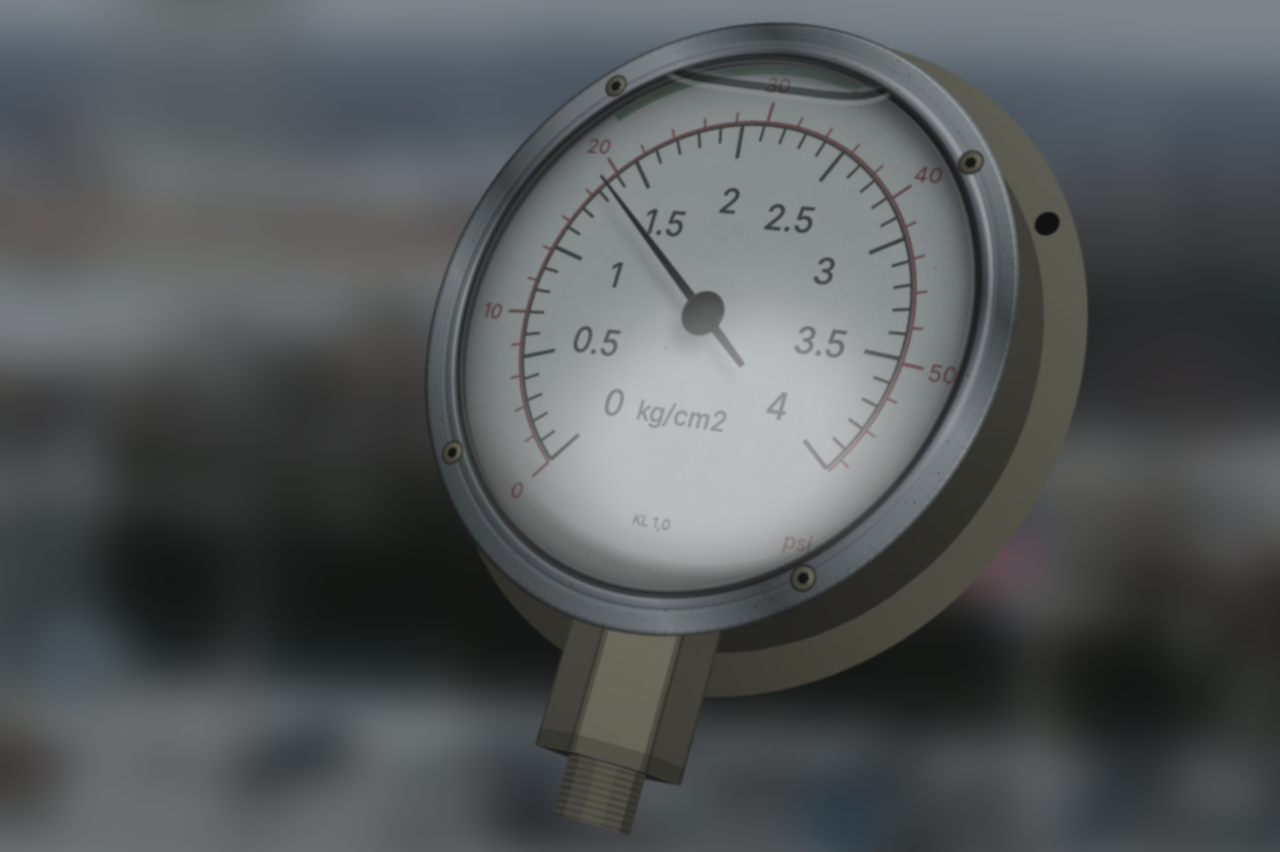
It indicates 1.35; kg/cm²
